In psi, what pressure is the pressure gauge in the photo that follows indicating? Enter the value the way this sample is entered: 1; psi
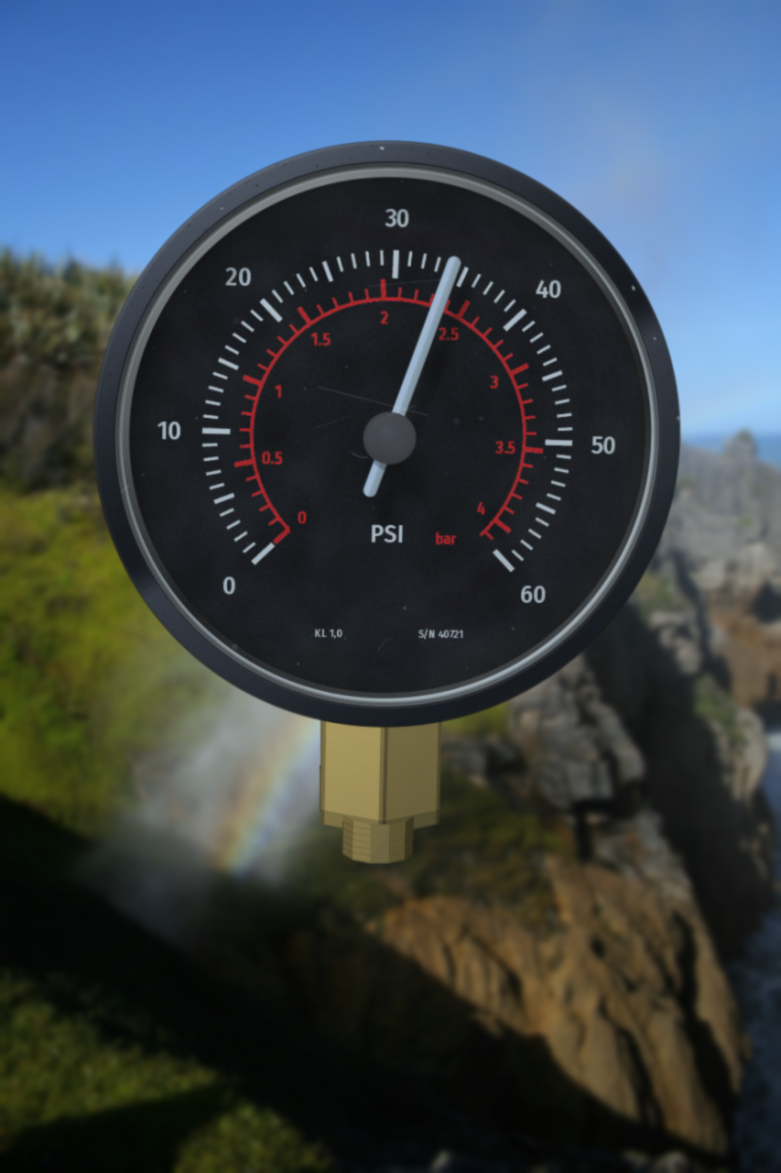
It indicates 34; psi
